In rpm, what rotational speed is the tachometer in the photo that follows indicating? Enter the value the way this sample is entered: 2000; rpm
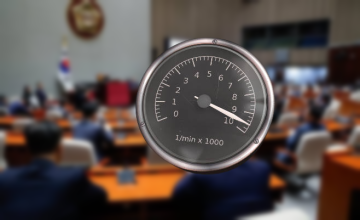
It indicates 9600; rpm
